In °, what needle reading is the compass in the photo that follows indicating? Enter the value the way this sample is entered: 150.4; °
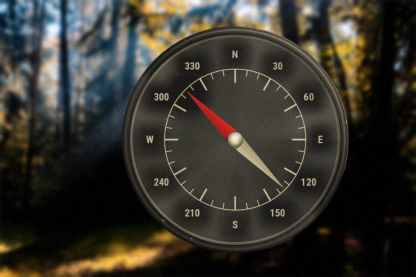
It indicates 315; °
